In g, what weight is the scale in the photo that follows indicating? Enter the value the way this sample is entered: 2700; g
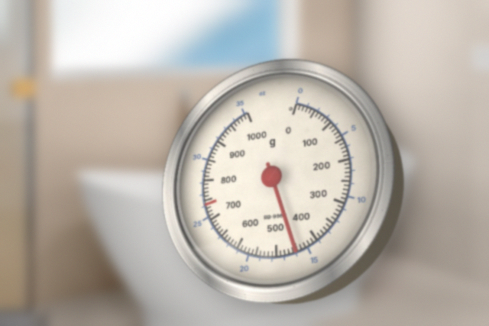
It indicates 450; g
